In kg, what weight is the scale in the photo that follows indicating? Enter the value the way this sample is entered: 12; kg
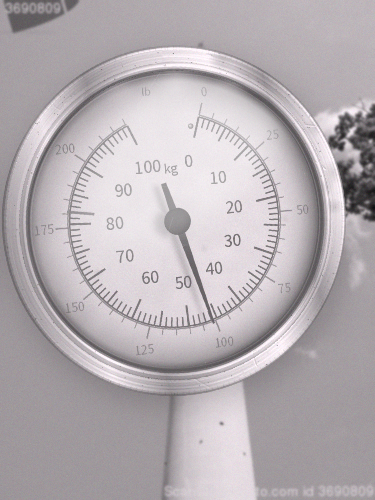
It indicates 46; kg
